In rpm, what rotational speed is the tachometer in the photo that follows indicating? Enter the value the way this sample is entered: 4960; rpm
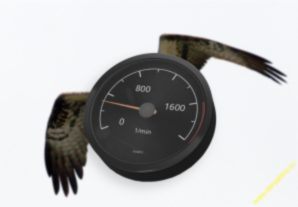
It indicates 300; rpm
